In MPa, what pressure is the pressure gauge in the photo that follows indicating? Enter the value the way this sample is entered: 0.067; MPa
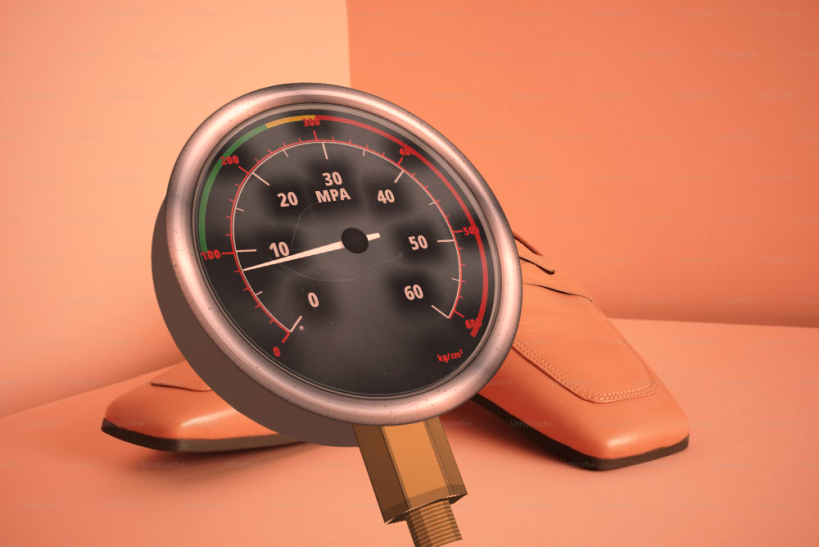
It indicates 7.5; MPa
